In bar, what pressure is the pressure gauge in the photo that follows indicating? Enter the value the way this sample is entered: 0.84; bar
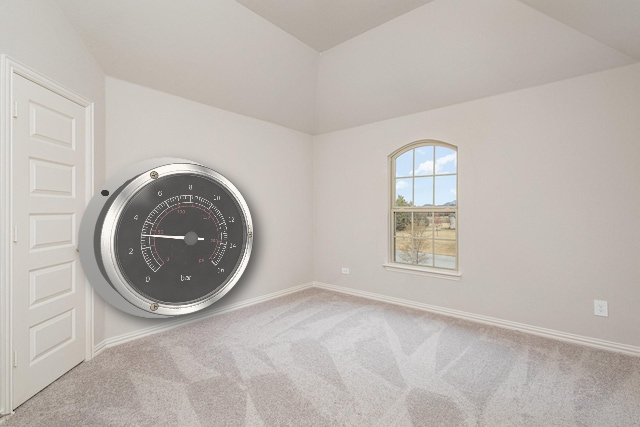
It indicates 3; bar
